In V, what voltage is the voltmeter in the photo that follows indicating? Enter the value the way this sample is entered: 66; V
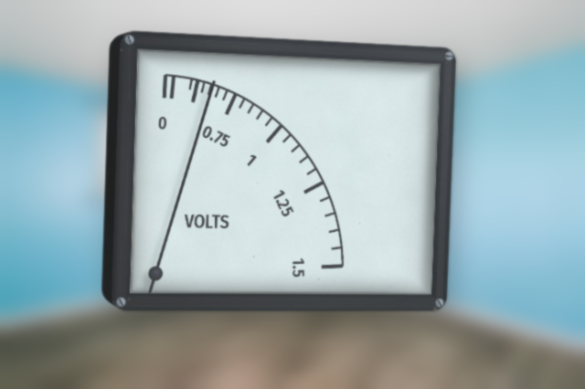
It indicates 0.6; V
